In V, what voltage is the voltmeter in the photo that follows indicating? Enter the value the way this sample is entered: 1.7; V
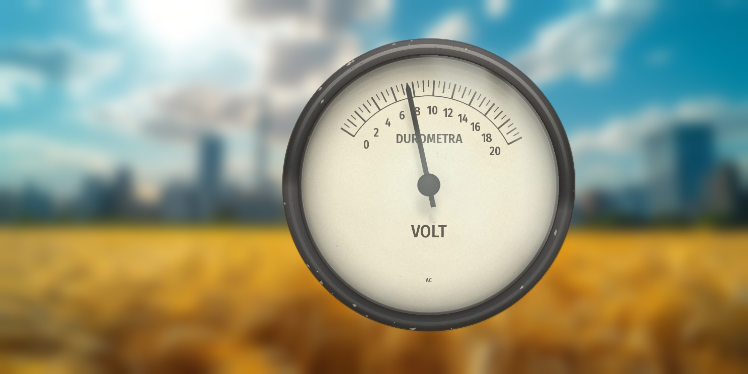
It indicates 7.5; V
